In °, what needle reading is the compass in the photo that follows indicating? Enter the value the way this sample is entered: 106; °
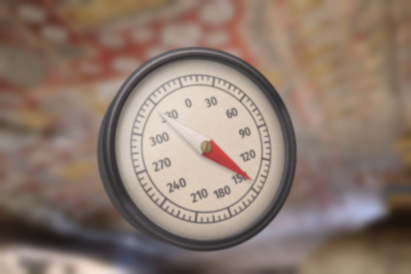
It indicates 145; °
